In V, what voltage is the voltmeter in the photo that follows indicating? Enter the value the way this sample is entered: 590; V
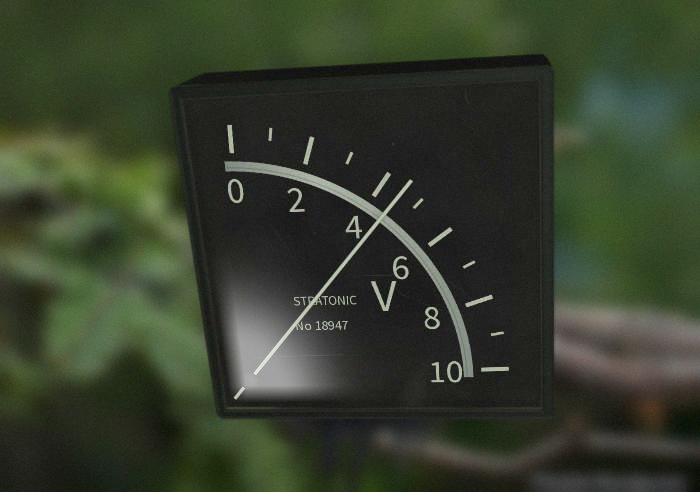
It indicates 4.5; V
